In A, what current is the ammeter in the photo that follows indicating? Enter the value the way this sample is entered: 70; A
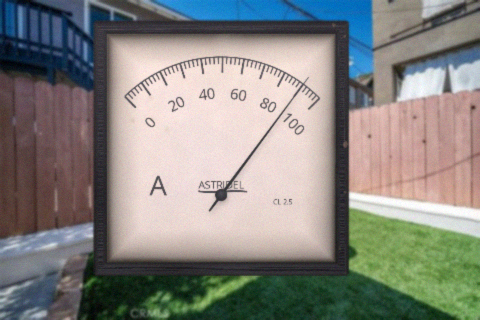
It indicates 90; A
